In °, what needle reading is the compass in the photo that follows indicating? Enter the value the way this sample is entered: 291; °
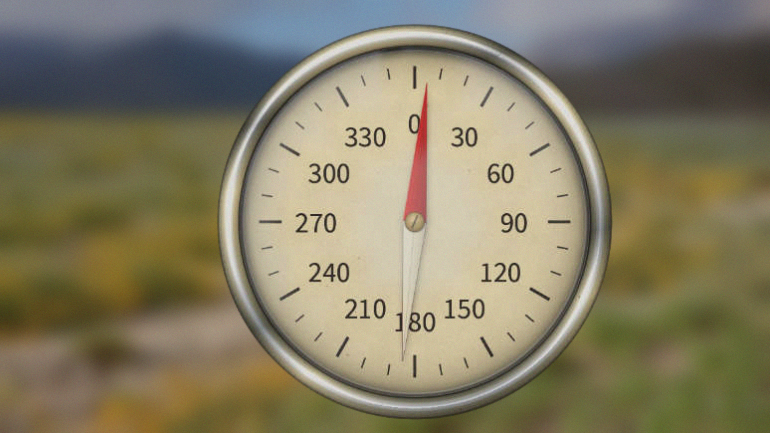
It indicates 5; °
